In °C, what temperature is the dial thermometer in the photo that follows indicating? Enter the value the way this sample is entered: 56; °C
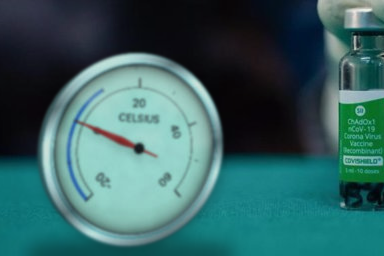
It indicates 0; °C
